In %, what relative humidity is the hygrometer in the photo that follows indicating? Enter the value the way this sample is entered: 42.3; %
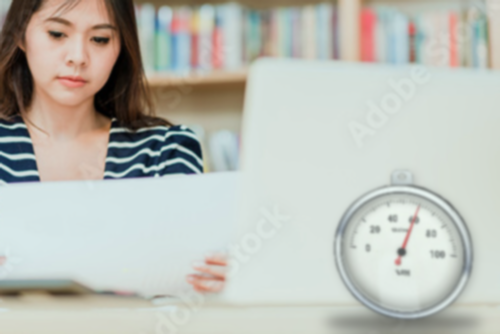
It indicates 60; %
